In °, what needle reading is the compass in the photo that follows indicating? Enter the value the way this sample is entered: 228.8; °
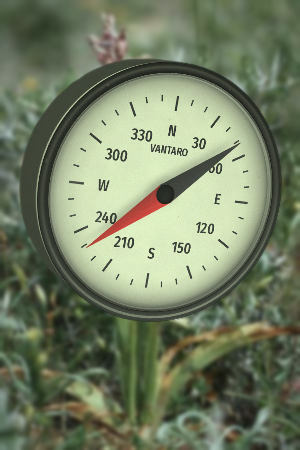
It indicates 230; °
